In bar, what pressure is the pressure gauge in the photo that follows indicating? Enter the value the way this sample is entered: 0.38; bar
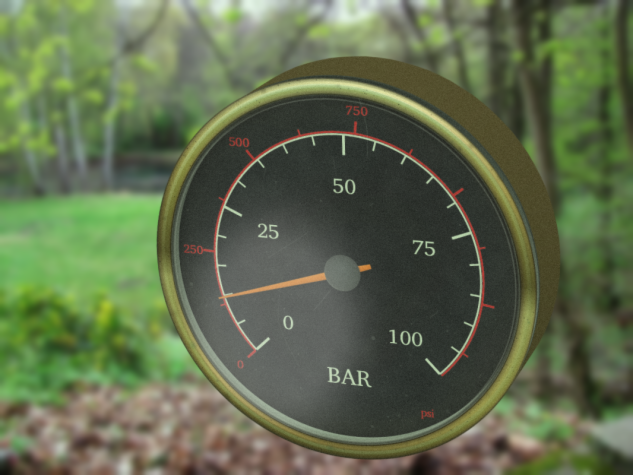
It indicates 10; bar
